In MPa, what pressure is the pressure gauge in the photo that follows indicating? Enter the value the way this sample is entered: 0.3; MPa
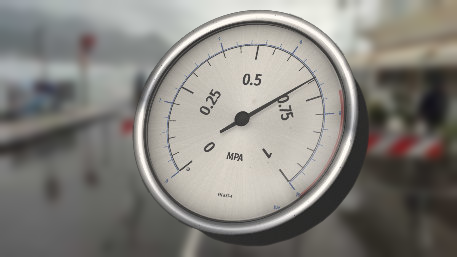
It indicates 0.7; MPa
